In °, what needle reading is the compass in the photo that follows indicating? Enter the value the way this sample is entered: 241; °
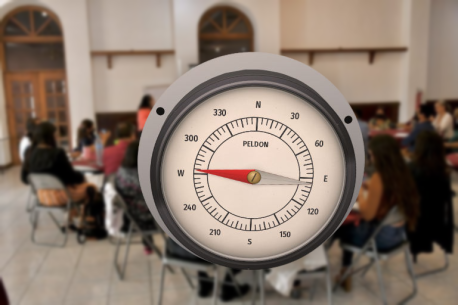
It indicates 275; °
